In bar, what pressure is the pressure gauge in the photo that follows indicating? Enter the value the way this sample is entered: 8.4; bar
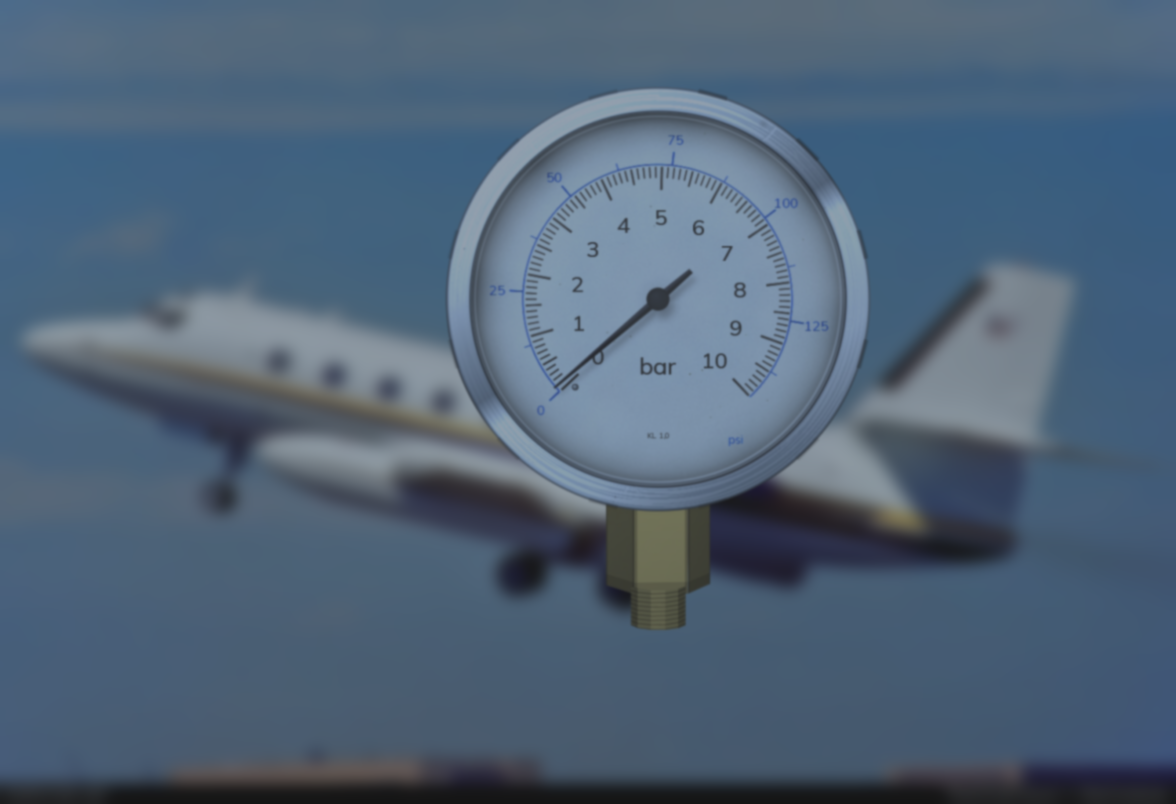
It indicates 0.1; bar
